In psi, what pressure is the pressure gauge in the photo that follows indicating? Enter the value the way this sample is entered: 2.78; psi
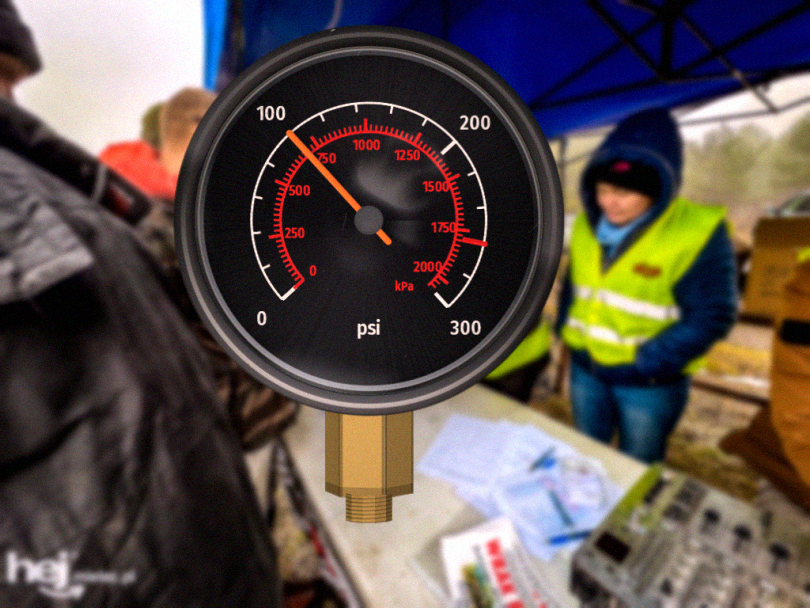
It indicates 100; psi
